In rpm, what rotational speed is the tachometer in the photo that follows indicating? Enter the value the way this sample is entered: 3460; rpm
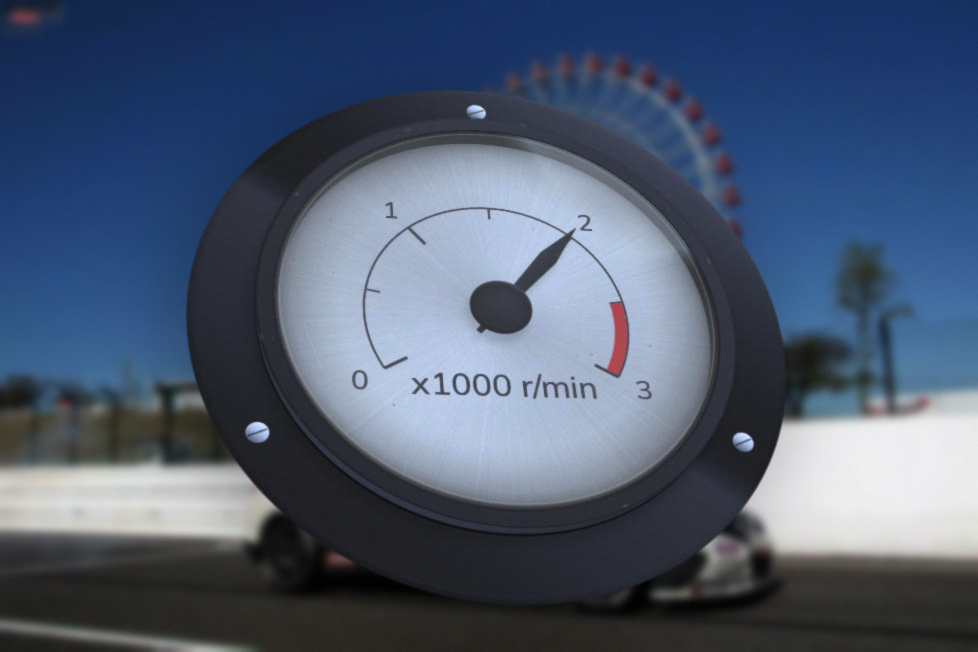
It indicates 2000; rpm
